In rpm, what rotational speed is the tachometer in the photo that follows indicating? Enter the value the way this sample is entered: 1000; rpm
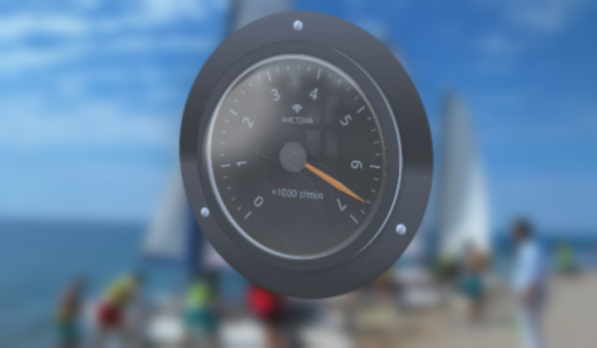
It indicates 6600; rpm
